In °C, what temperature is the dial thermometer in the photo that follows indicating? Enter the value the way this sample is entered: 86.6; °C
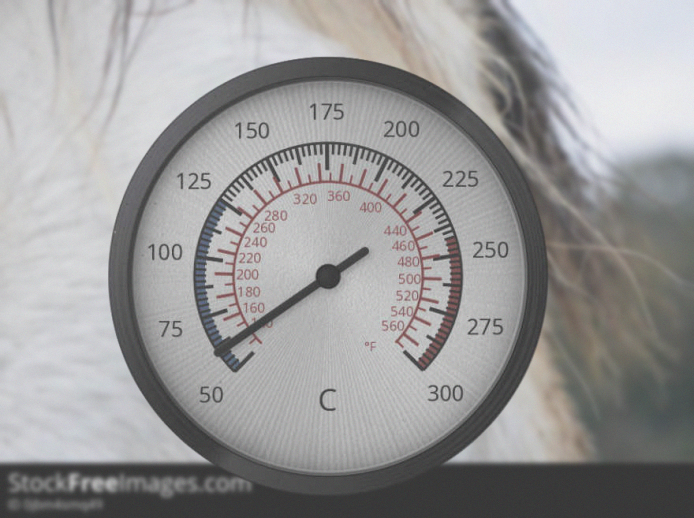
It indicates 60; °C
